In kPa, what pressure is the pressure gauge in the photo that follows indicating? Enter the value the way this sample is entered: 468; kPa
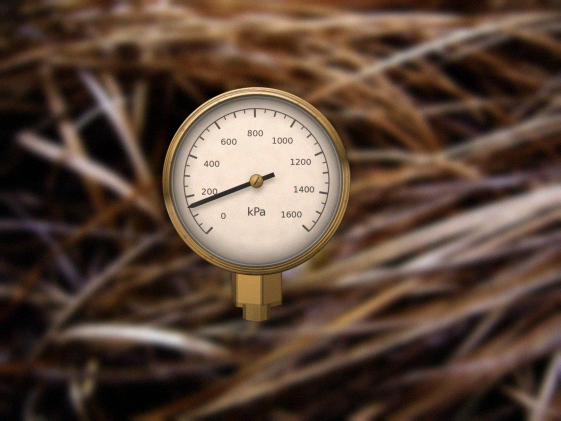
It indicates 150; kPa
